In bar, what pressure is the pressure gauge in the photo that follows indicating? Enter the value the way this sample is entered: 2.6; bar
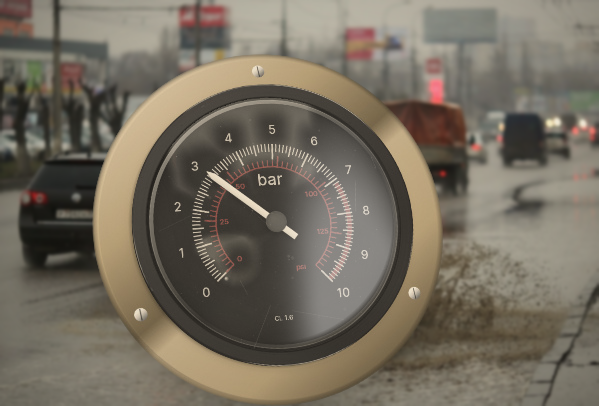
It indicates 3; bar
